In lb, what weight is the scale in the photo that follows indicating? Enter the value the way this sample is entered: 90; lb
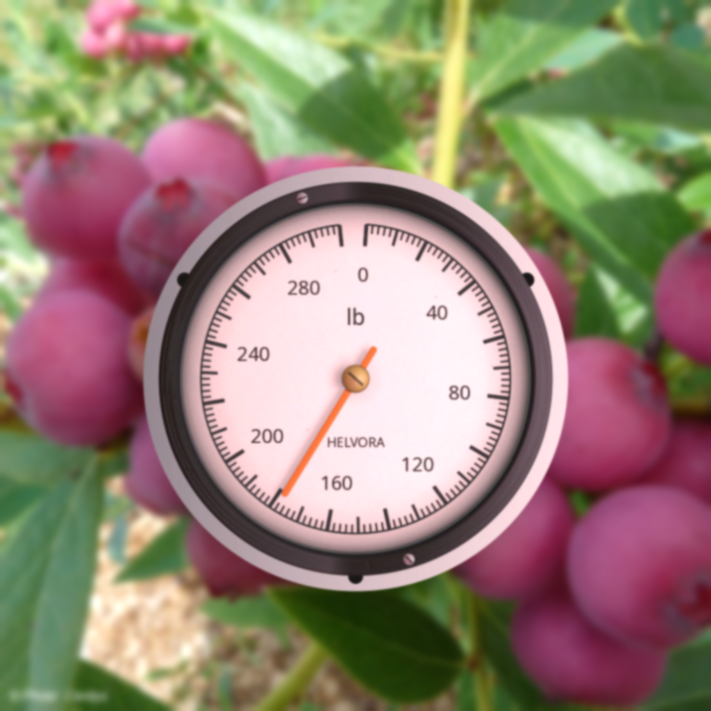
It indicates 178; lb
